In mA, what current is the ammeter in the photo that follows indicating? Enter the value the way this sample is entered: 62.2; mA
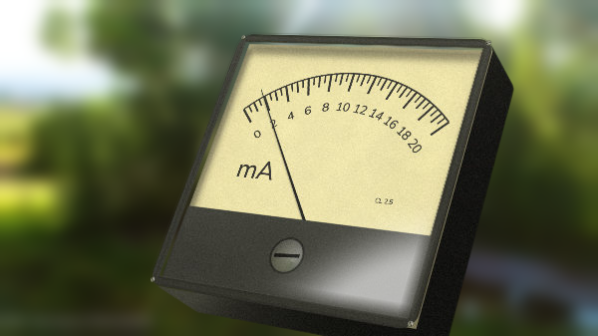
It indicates 2; mA
